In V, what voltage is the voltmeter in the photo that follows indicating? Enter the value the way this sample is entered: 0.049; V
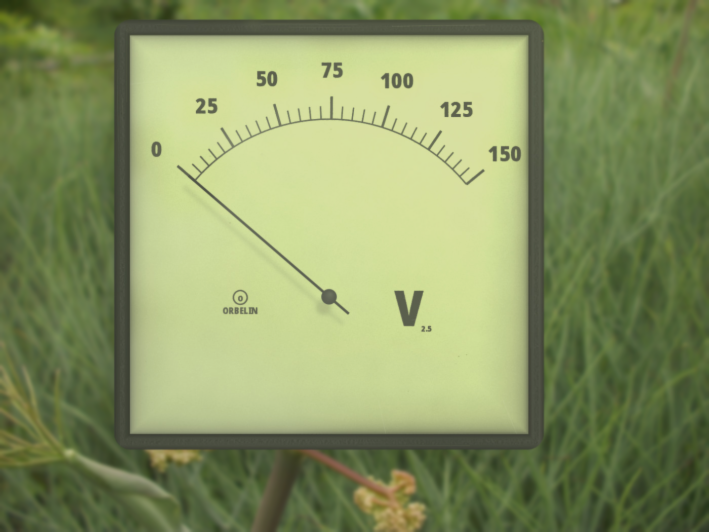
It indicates 0; V
